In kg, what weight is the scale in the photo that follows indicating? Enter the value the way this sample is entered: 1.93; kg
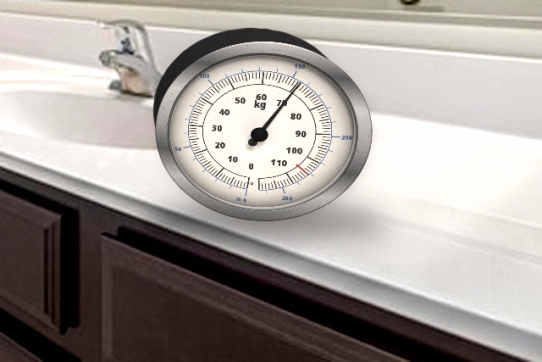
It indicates 70; kg
